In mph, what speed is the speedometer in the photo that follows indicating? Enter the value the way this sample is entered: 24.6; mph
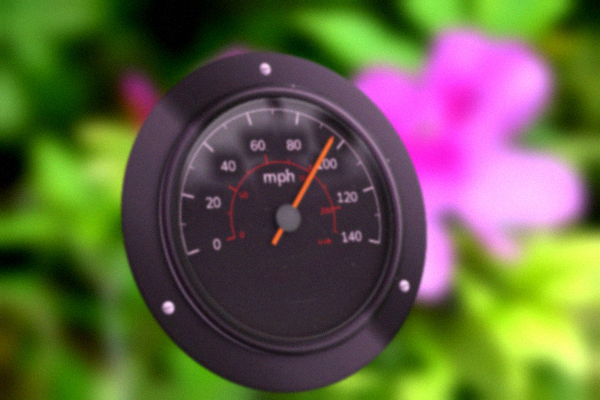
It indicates 95; mph
